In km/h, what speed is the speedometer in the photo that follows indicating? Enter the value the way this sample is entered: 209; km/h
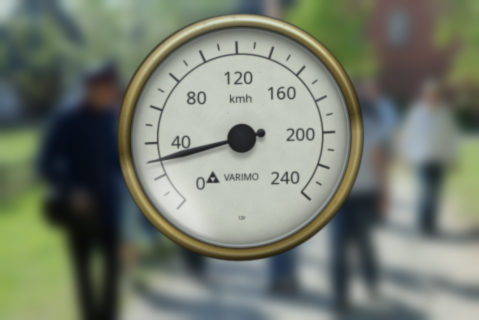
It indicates 30; km/h
